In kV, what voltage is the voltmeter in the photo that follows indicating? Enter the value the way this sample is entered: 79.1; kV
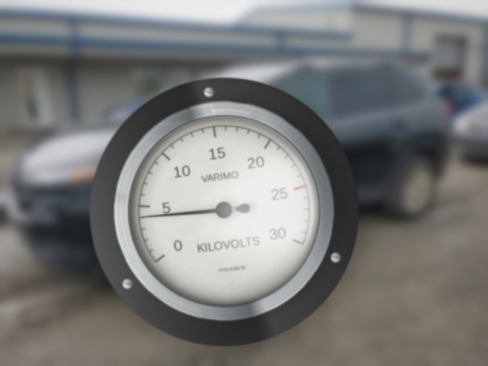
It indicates 4; kV
